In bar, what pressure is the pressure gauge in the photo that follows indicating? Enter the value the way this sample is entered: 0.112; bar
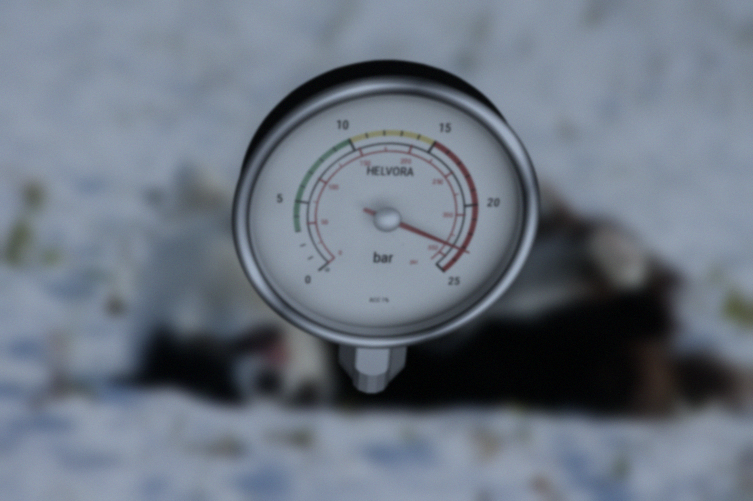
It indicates 23; bar
